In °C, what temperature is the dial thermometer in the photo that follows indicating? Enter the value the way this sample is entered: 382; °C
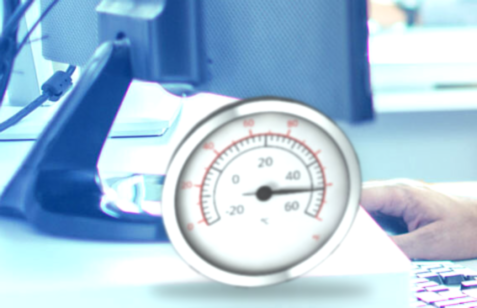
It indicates 50; °C
